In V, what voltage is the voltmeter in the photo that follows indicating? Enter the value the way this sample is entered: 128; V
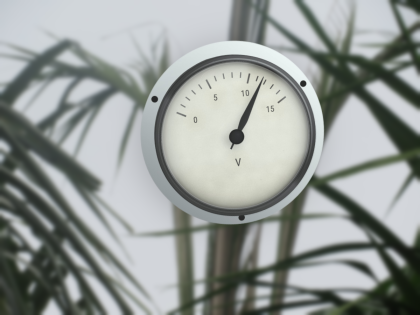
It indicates 11.5; V
